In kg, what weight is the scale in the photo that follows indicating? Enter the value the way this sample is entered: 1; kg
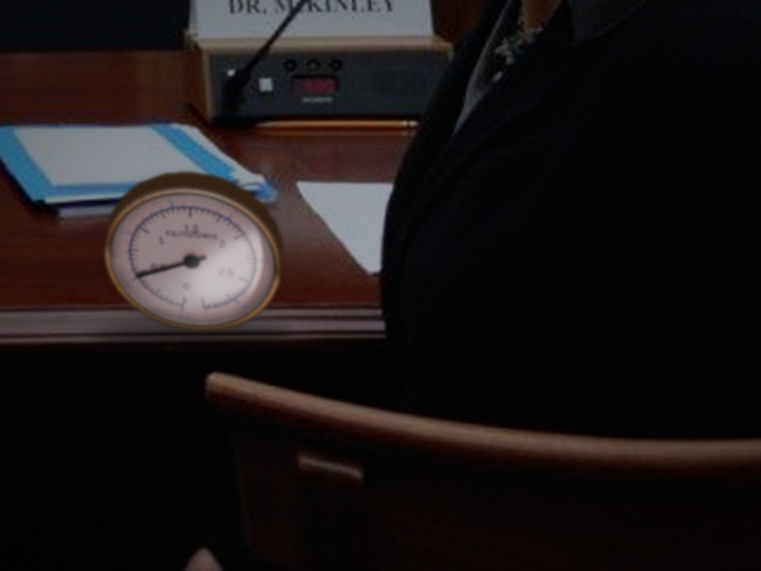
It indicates 0.5; kg
